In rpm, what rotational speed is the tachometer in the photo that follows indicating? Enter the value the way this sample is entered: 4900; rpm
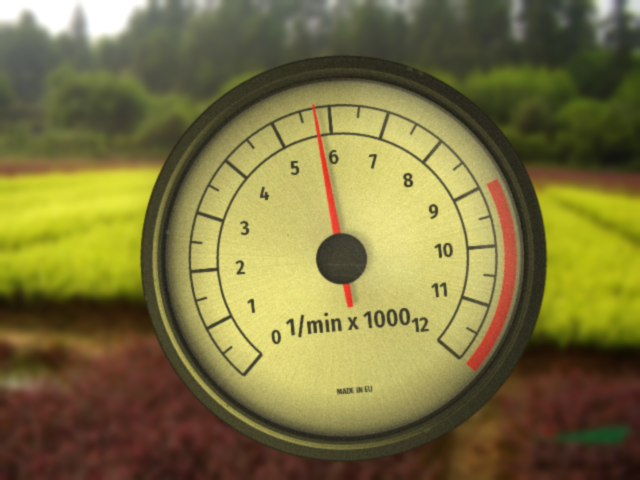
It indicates 5750; rpm
